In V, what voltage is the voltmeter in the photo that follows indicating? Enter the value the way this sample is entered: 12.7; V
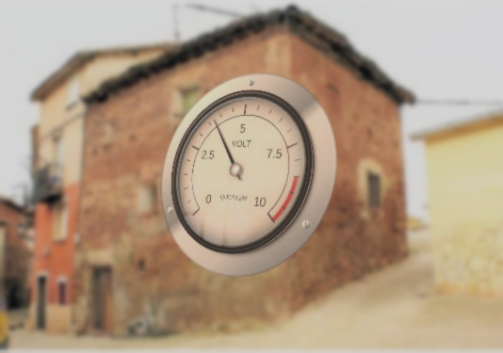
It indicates 3.75; V
